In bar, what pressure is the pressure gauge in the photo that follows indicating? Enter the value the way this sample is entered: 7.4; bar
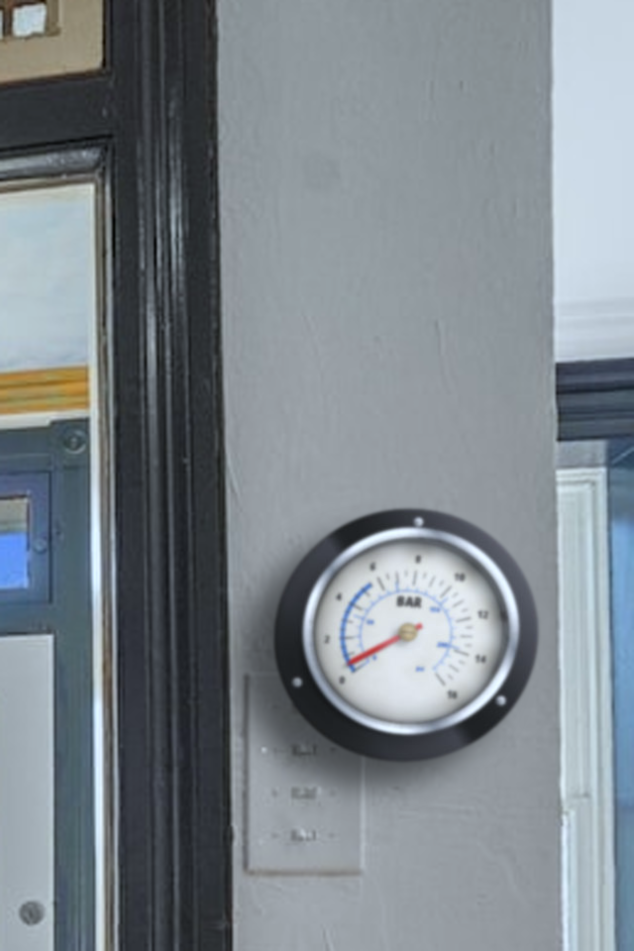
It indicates 0.5; bar
